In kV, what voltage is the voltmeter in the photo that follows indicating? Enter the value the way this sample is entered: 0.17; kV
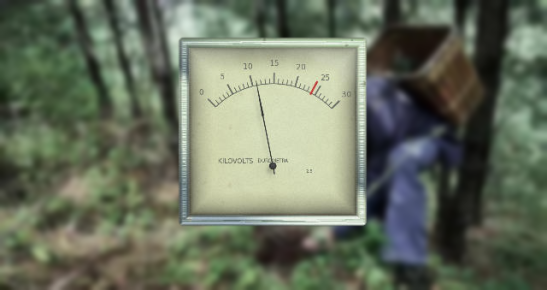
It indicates 11; kV
